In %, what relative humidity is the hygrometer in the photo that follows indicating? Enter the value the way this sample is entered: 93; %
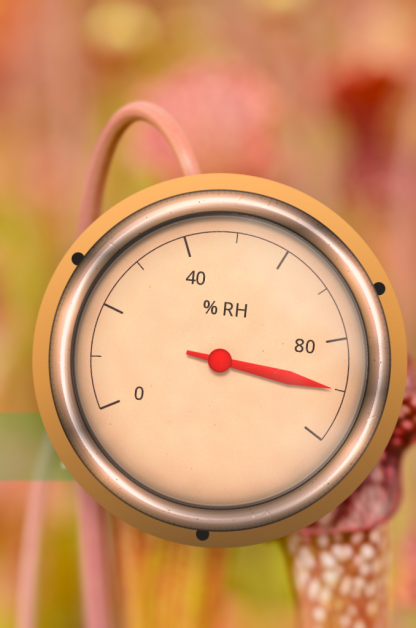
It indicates 90; %
